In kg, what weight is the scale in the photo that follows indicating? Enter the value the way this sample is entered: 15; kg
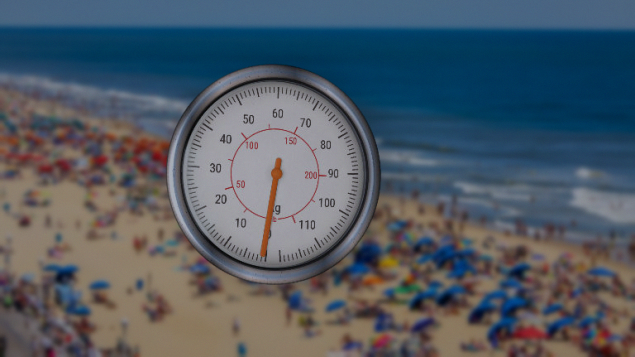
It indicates 1; kg
